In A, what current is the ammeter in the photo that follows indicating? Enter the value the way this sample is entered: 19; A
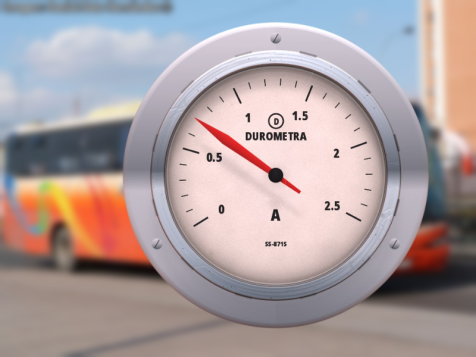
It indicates 0.7; A
